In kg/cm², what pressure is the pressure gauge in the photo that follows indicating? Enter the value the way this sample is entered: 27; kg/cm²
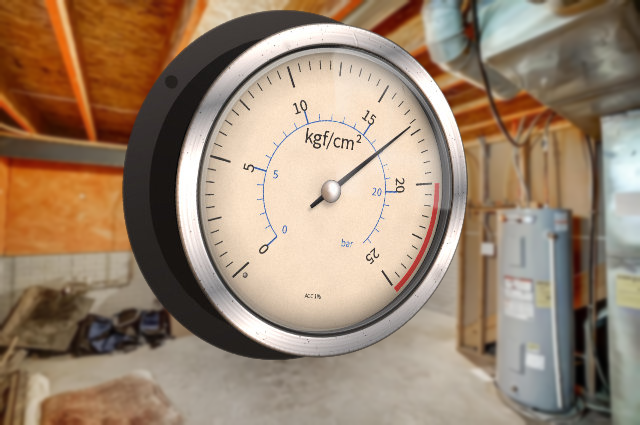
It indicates 17; kg/cm²
